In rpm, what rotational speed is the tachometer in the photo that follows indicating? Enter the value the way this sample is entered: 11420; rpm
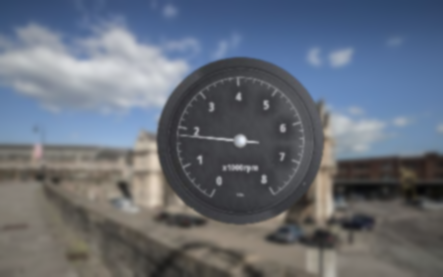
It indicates 1800; rpm
